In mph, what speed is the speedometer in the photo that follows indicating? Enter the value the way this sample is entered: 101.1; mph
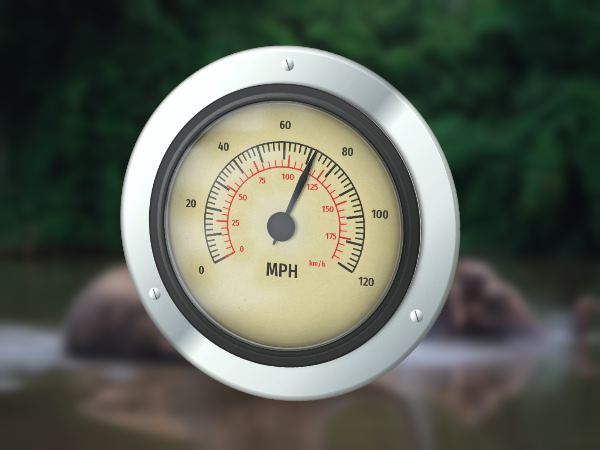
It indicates 72; mph
